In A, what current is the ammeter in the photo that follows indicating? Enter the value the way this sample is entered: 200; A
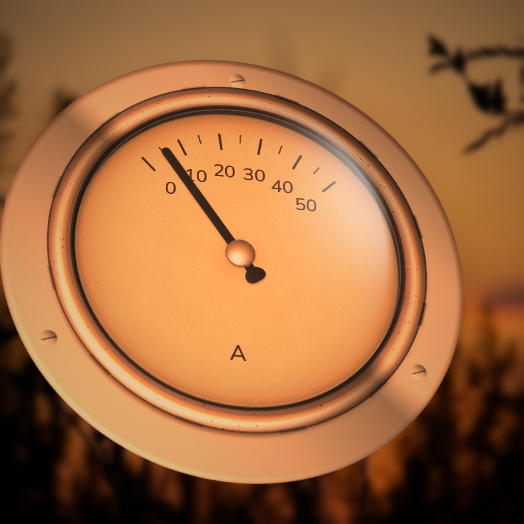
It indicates 5; A
